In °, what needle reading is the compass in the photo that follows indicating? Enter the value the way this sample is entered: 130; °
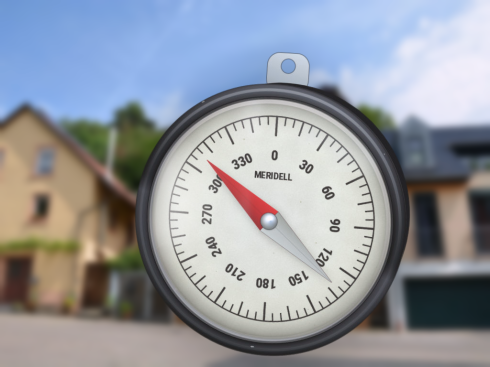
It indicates 310; °
